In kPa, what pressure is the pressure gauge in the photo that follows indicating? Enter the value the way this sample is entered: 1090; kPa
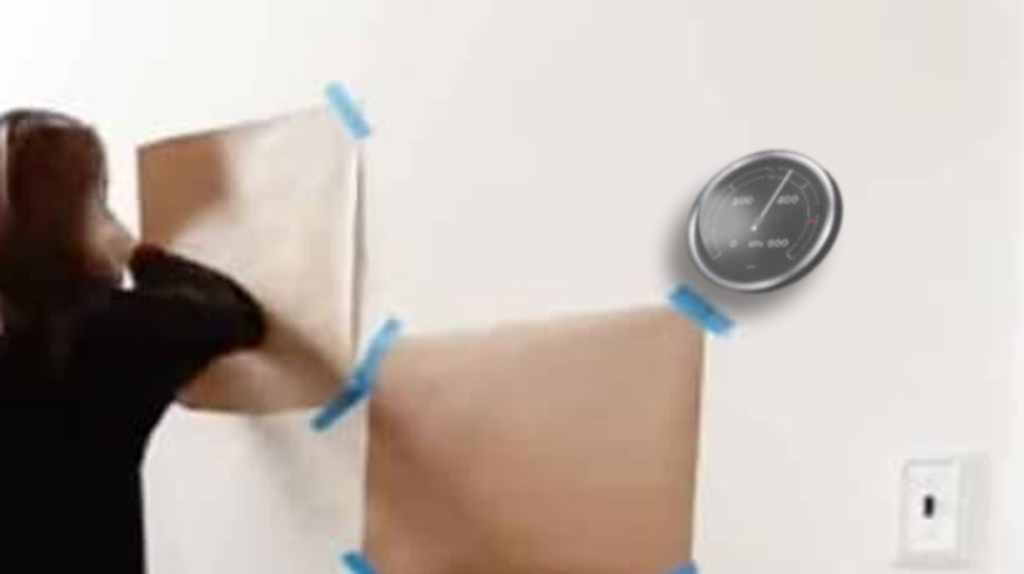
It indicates 350; kPa
